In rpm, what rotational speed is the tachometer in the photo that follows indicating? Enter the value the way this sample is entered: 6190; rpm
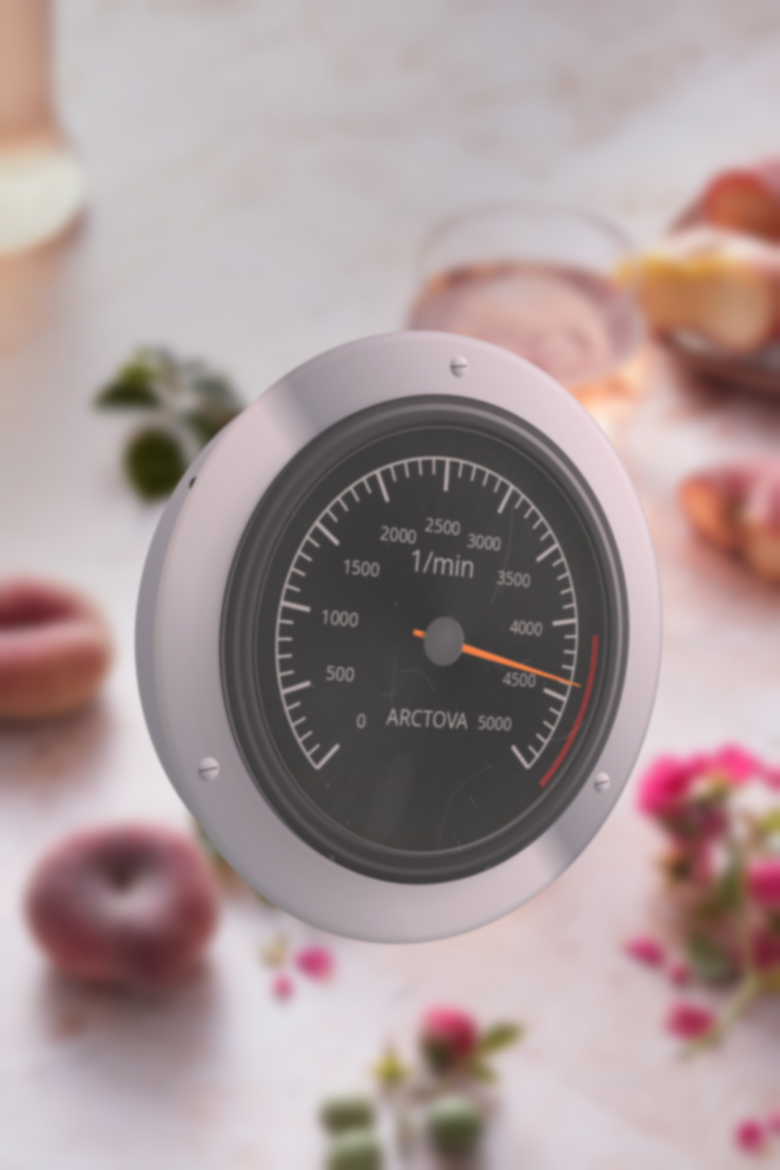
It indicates 4400; rpm
